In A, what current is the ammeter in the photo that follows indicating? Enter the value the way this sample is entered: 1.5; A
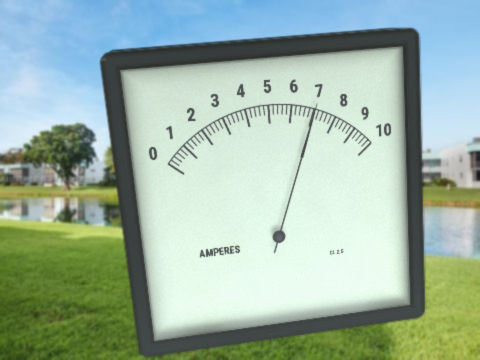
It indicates 7; A
